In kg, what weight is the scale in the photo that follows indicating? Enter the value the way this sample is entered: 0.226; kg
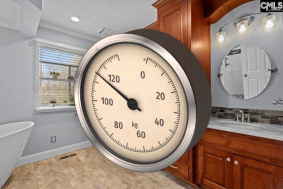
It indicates 115; kg
